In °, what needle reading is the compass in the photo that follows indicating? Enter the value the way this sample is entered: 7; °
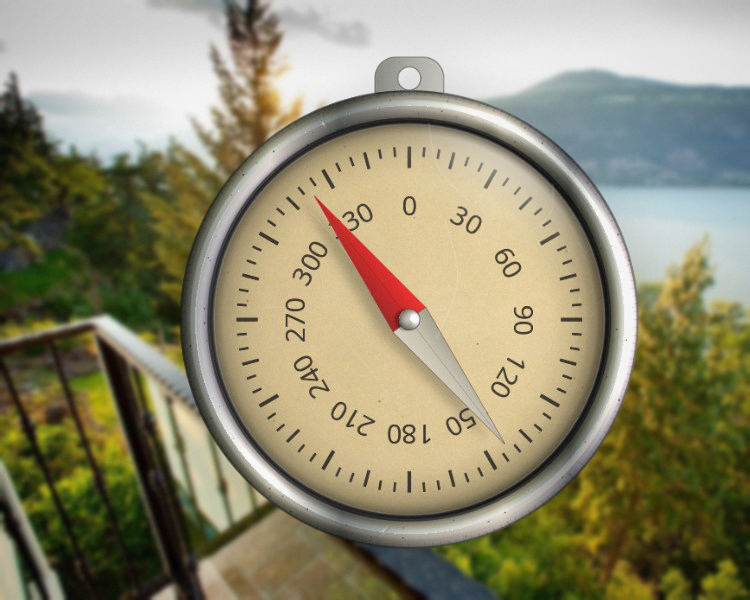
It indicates 322.5; °
